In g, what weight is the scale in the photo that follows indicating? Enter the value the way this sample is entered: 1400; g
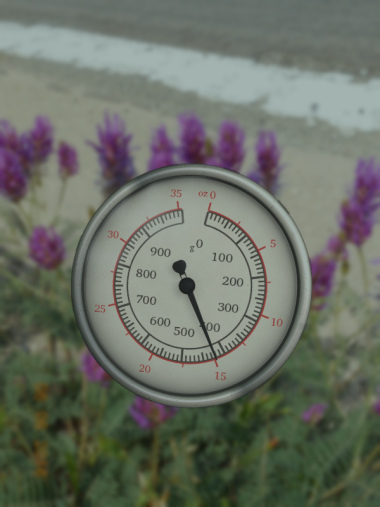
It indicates 420; g
